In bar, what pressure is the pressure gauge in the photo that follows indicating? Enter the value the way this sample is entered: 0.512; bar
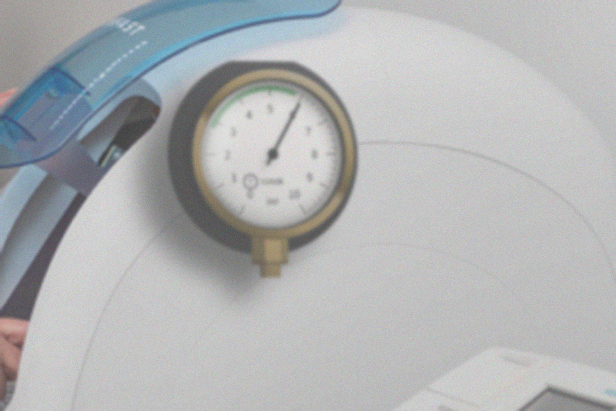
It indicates 6; bar
